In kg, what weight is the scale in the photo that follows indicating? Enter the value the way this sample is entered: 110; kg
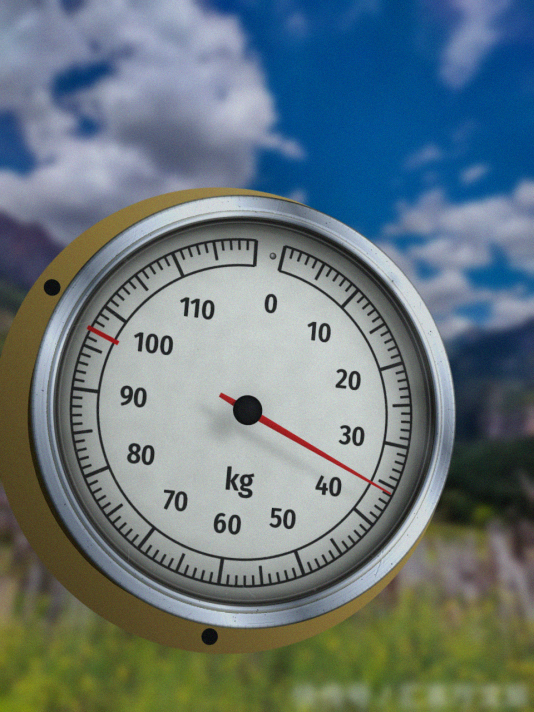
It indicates 36; kg
